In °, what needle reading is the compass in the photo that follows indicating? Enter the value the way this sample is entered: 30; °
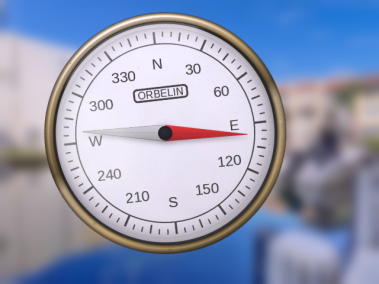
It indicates 97.5; °
